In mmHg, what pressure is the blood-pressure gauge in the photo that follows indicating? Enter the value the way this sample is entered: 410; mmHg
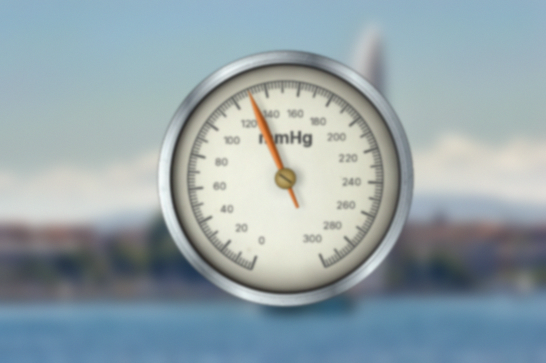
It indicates 130; mmHg
